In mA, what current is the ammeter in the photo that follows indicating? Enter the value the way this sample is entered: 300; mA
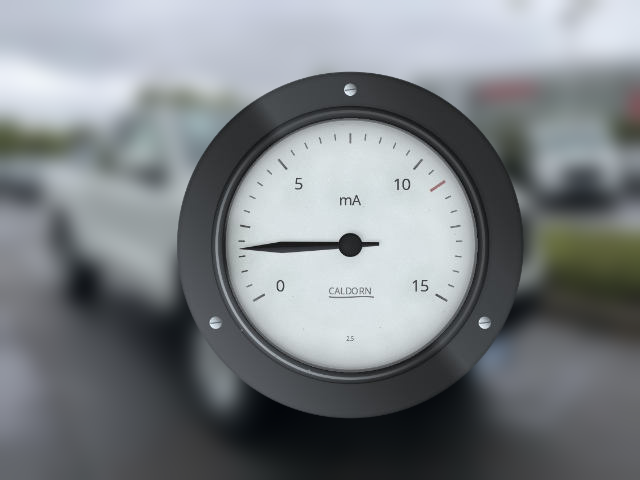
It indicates 1.75; mA
